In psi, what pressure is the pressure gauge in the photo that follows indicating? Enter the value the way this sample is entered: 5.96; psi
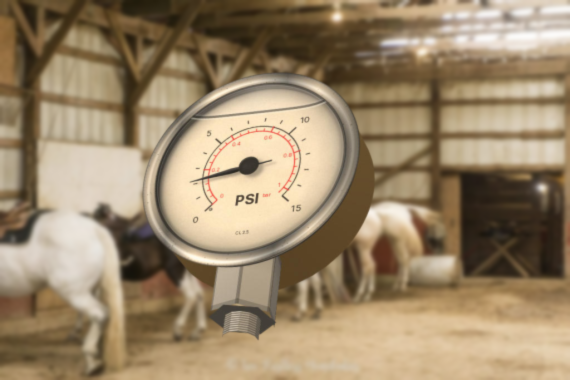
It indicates 2; psi
